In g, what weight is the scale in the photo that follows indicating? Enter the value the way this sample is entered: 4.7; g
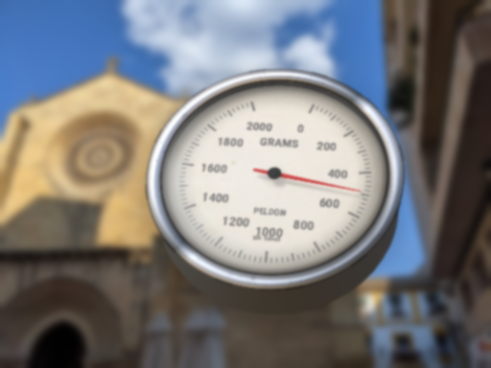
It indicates 500; g
